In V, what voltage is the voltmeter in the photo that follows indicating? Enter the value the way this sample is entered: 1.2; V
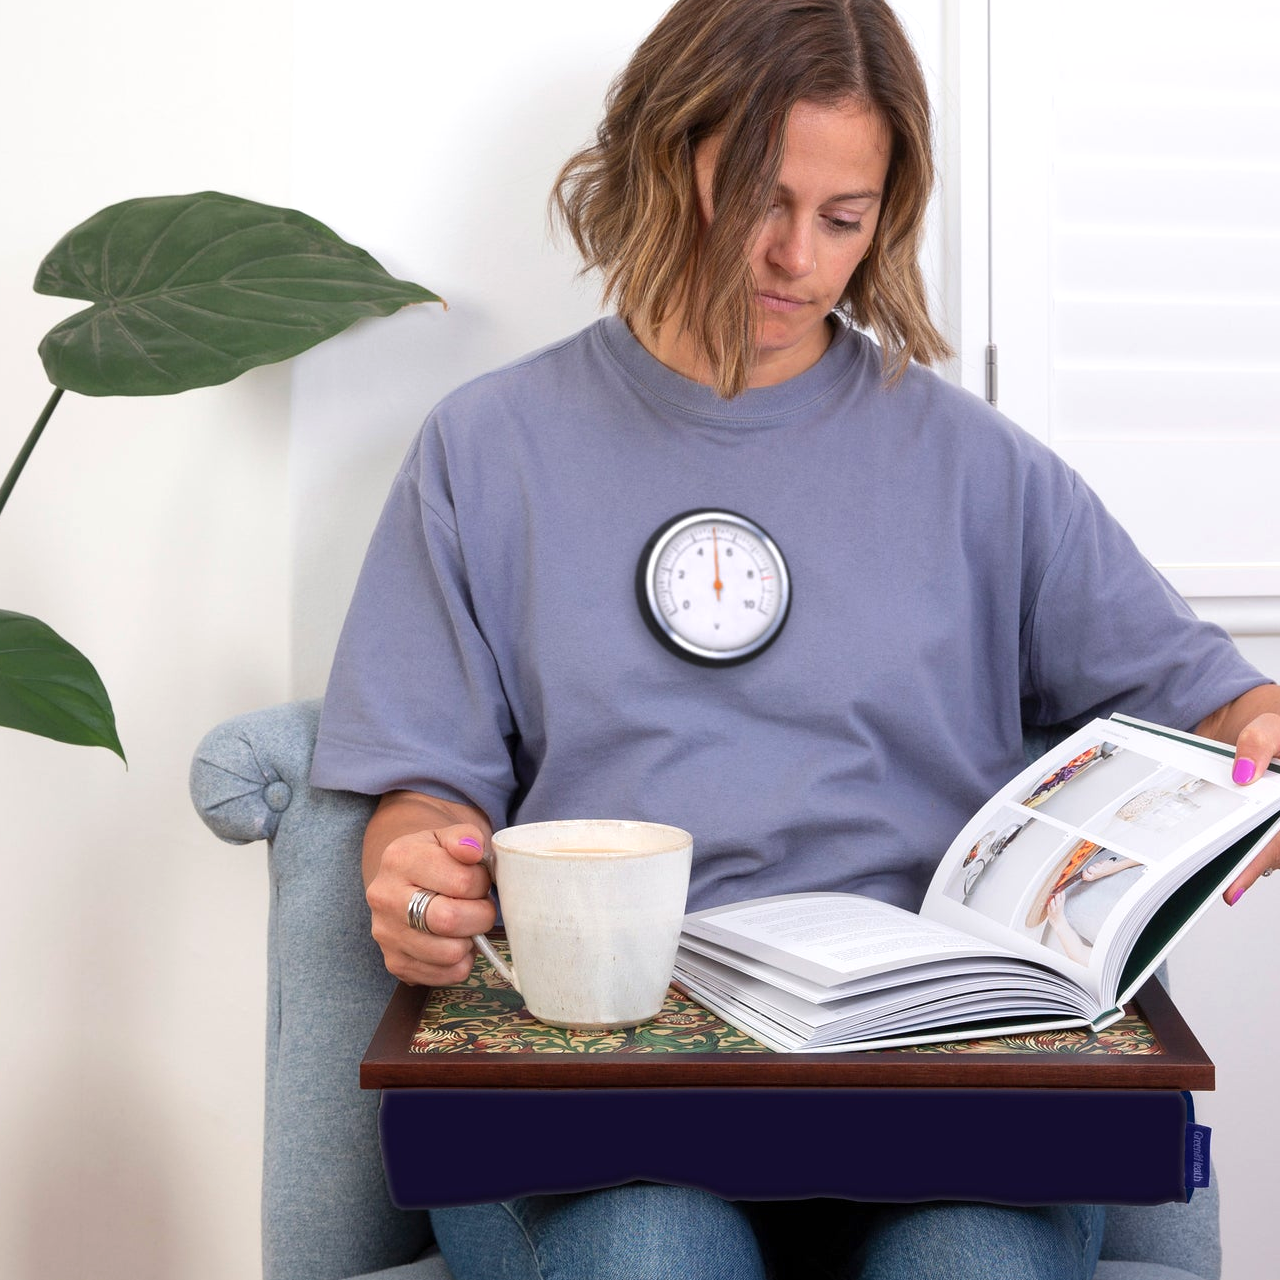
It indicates 5; V
